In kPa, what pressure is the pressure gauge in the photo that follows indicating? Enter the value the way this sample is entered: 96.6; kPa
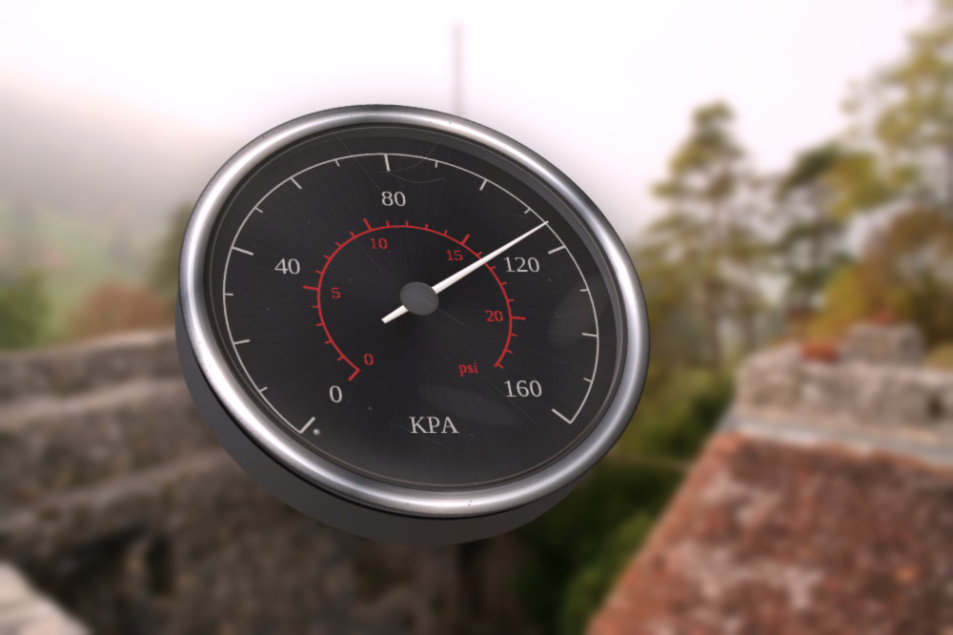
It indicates 115; kPa
